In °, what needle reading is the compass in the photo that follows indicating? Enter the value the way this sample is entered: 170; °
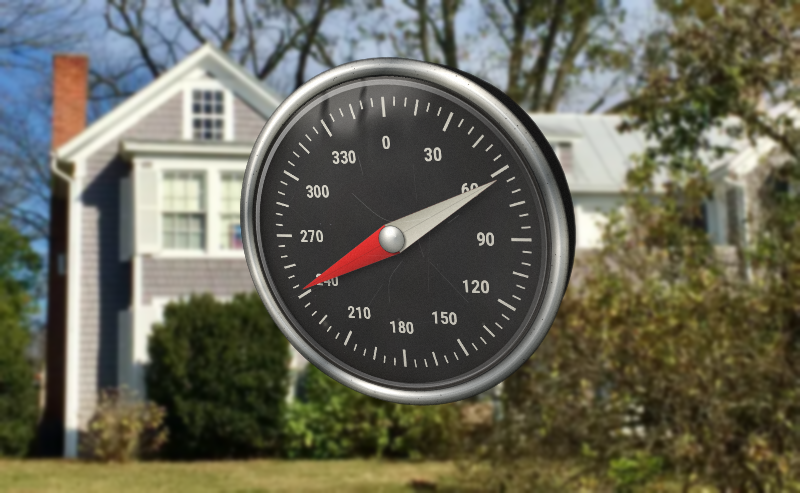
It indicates 242.5; °
